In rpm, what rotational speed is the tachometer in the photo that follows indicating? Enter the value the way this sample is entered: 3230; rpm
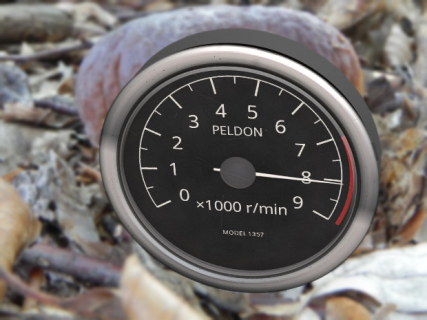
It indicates 8000; rpm
